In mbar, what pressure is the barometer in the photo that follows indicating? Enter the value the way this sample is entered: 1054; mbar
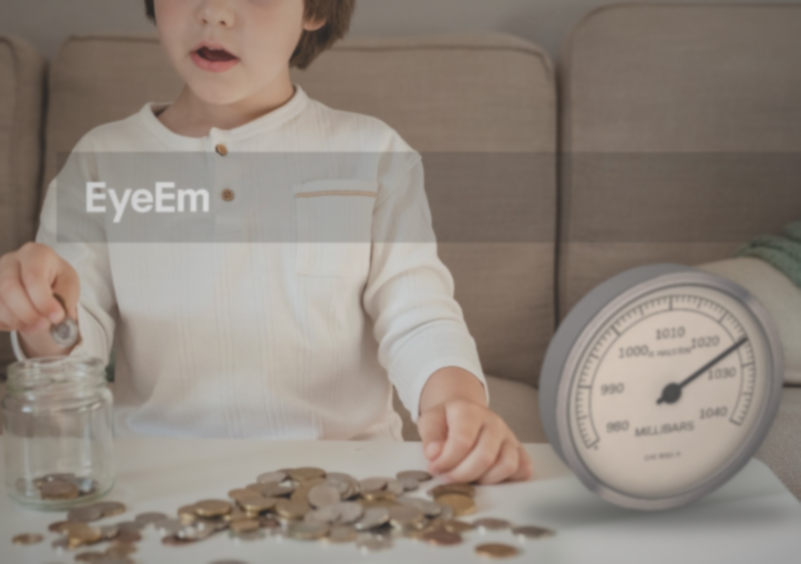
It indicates 1025; mbar
